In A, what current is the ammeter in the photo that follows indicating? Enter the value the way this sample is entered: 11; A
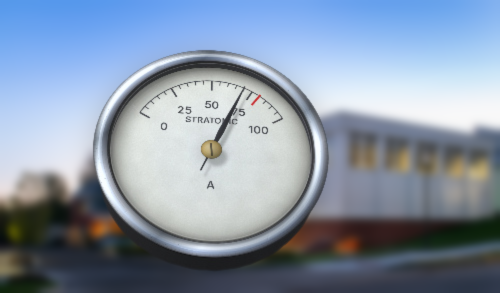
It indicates 70; A
